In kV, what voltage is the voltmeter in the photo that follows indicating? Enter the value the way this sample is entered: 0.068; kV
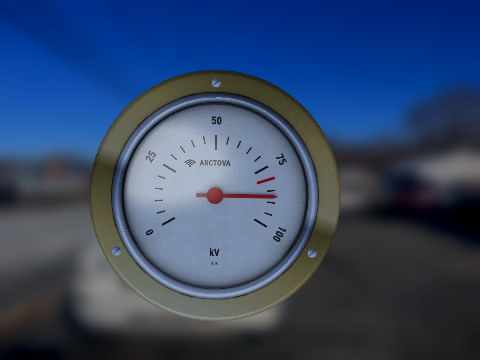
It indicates 87.5; kV
